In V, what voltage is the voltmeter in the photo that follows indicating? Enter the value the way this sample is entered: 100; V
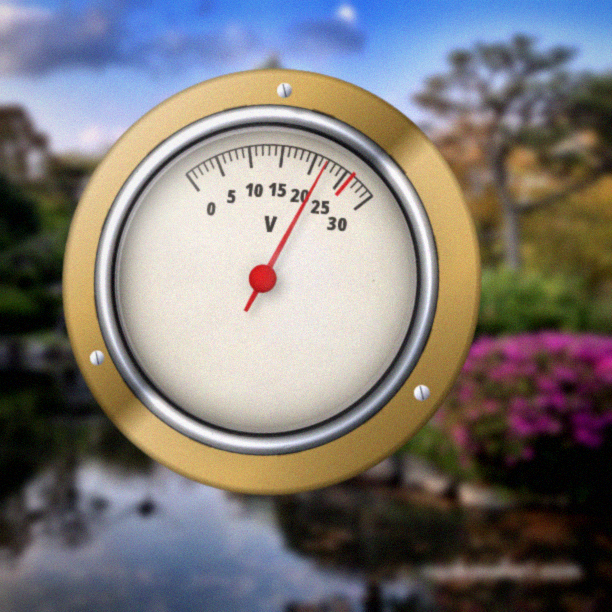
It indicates 22; V
